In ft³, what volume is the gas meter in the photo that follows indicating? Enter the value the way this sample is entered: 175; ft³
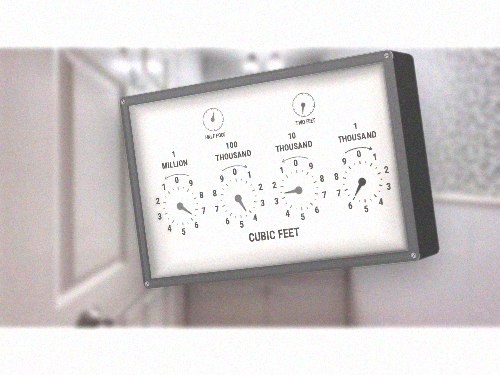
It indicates 642600; ft³
